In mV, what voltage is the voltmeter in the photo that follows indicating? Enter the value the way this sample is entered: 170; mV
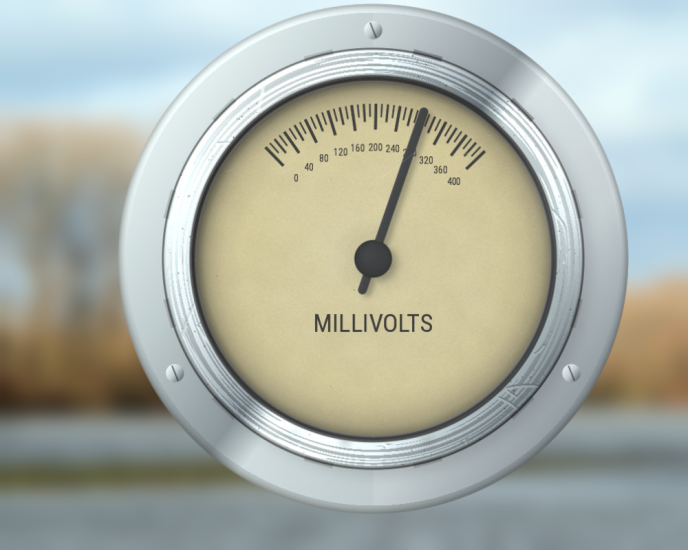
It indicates 280; mV
